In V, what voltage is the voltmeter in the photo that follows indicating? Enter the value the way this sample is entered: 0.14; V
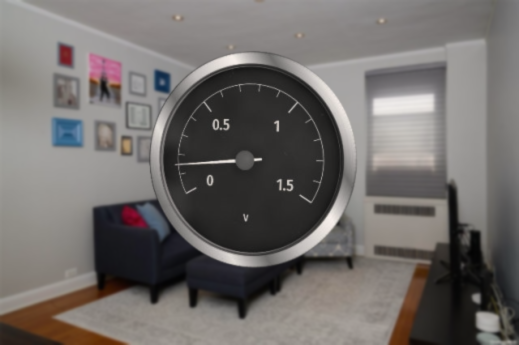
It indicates 0.15; V
